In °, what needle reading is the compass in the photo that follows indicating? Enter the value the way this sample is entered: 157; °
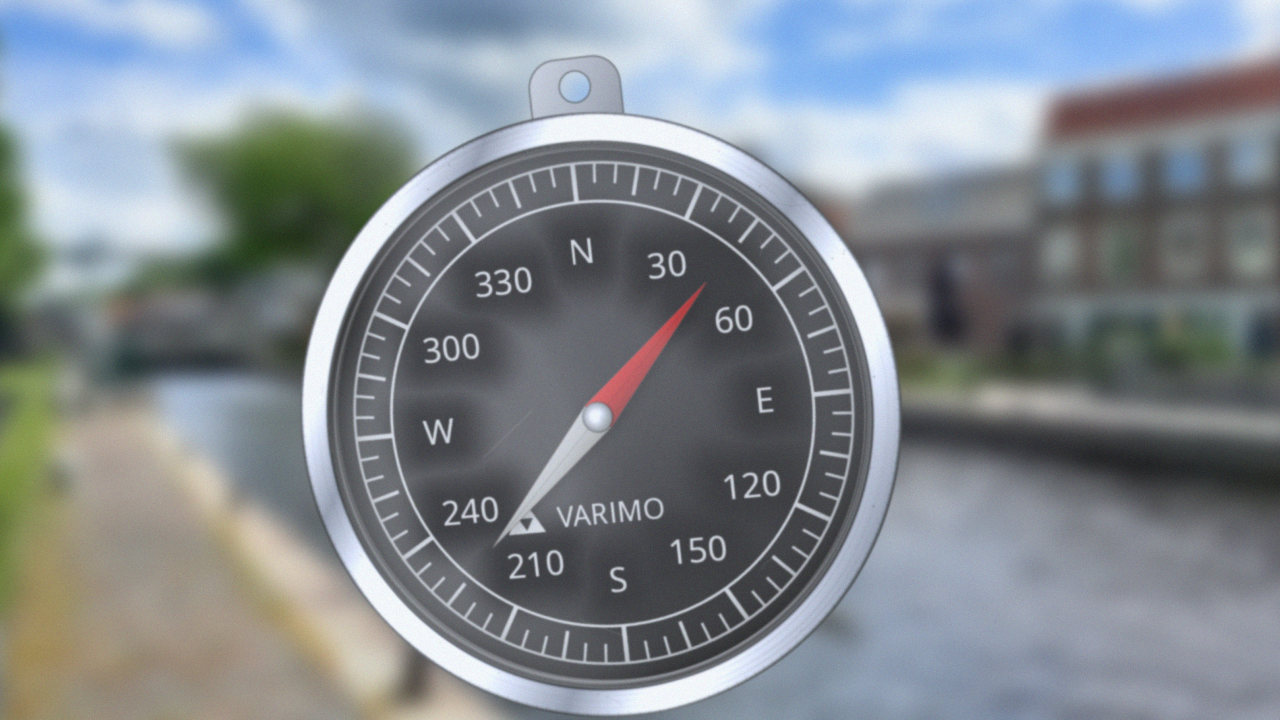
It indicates 45; °
